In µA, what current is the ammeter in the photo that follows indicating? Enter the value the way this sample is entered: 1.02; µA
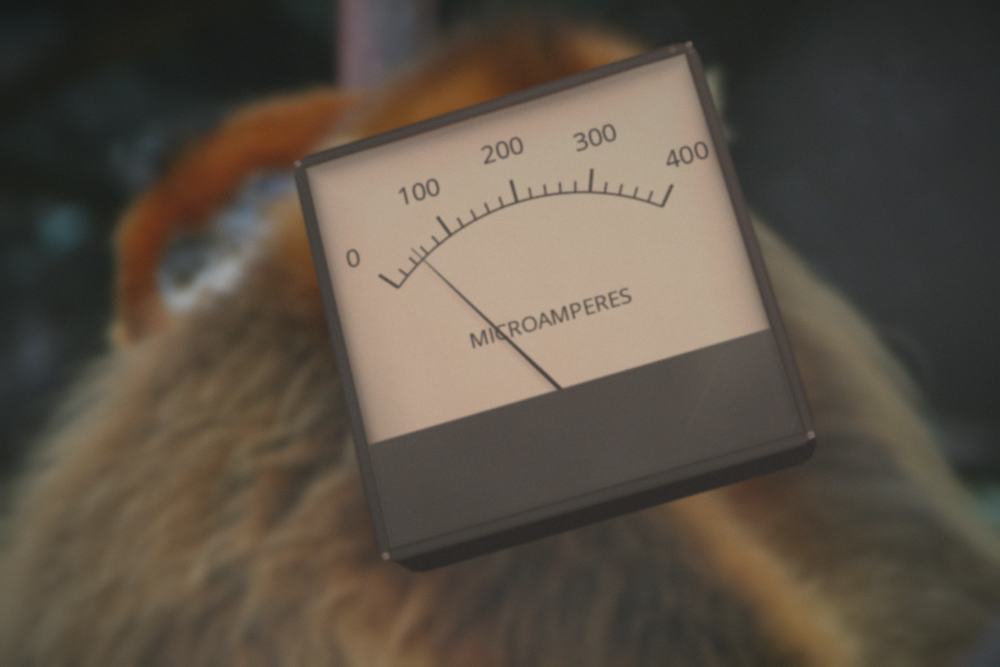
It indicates 50; µA
